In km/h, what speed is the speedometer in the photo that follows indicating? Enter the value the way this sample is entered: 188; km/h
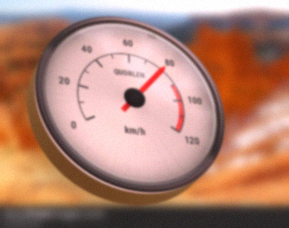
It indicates 80; km/h
